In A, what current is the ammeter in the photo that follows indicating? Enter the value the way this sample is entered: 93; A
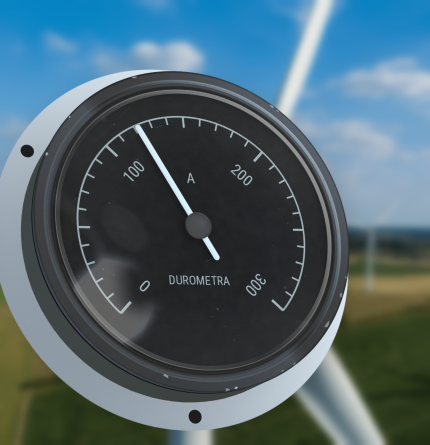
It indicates 120; A
